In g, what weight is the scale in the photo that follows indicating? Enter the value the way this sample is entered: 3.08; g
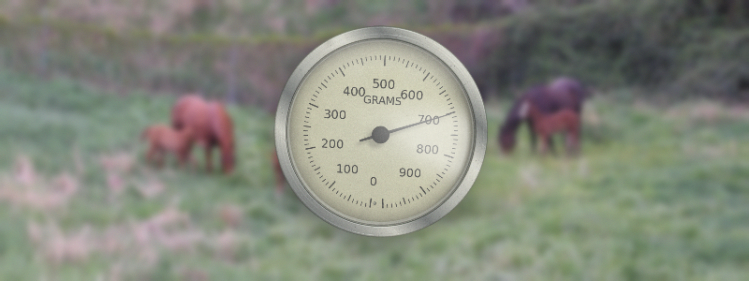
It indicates 700; g
